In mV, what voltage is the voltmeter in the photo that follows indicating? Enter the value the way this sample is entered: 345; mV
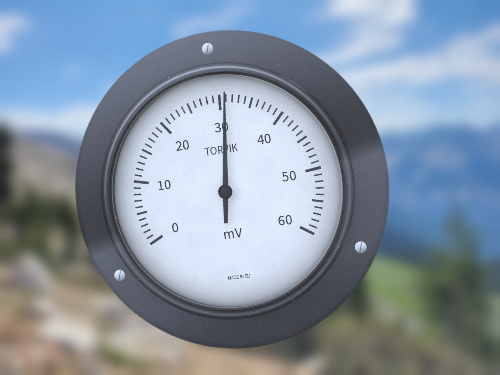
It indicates 31; mV
